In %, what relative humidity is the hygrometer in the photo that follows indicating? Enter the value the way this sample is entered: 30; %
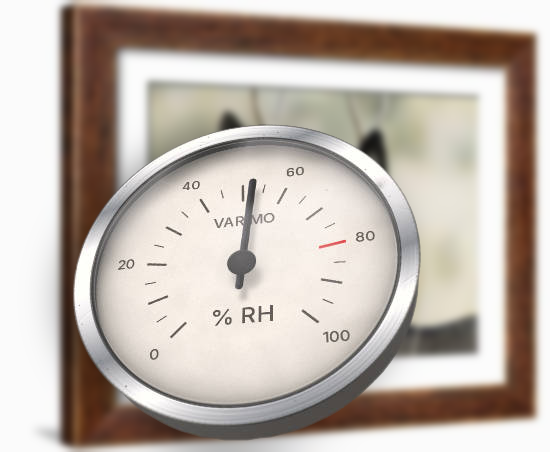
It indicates 52.5; %
